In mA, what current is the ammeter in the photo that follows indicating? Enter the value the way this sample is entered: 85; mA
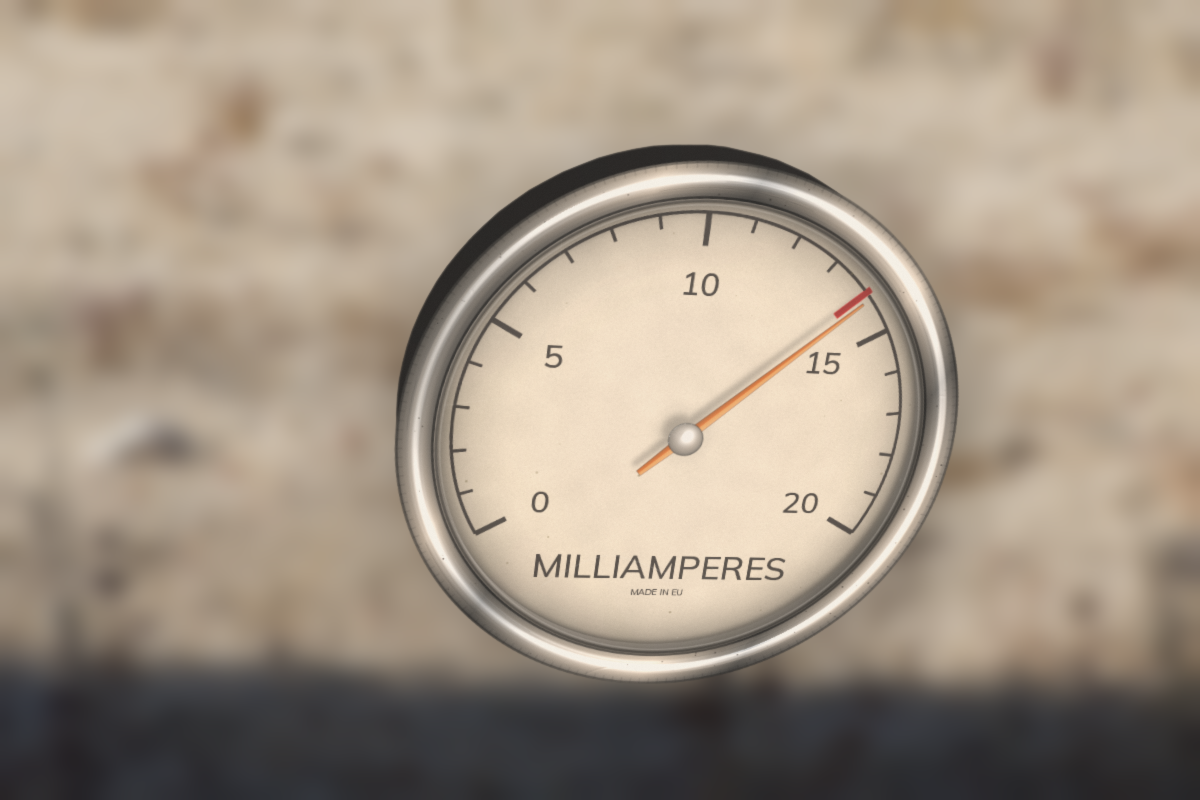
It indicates 14; mA
